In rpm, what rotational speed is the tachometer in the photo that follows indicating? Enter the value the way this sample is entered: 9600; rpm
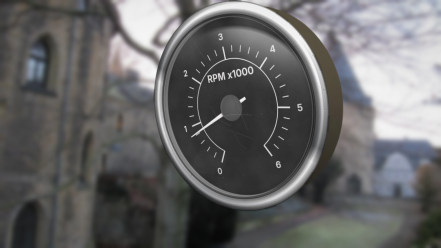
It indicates 800; rpm
